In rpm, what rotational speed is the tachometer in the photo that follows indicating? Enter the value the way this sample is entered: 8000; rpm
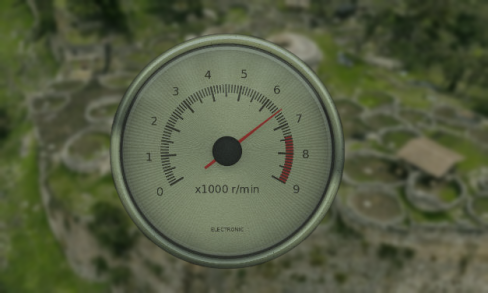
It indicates 6500; rpm
